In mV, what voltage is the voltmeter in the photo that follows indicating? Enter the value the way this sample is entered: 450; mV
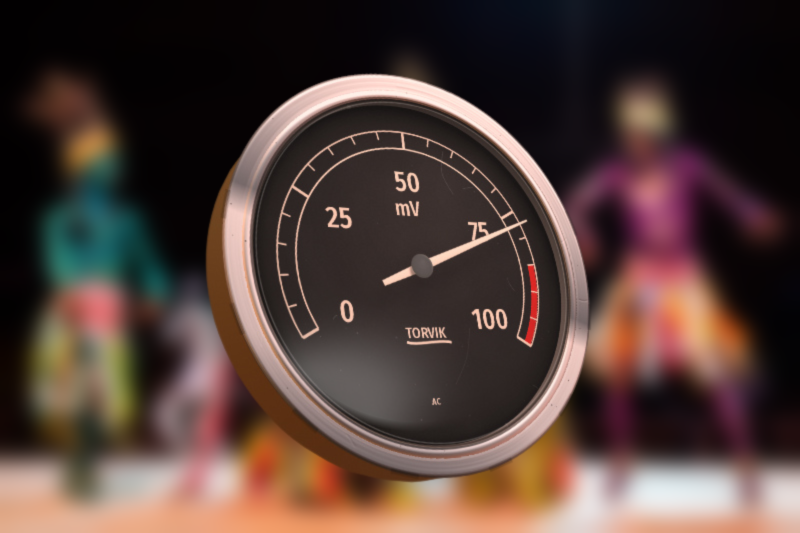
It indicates 77.5; mV
